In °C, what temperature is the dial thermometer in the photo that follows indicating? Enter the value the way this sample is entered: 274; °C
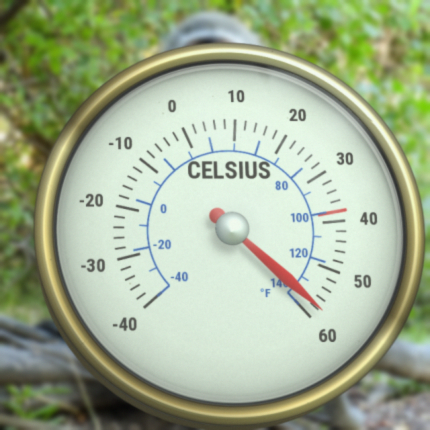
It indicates 58; °C
